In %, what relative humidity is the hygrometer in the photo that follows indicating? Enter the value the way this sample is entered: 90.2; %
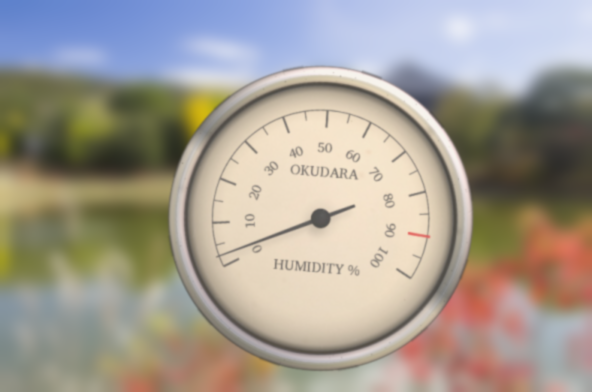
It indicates 2.5; %
